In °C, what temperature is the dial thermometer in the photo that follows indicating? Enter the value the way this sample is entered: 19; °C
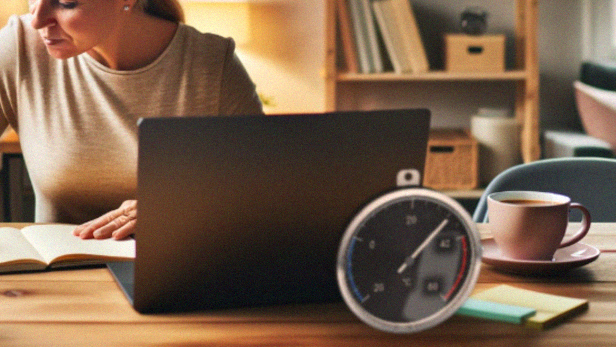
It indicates 32; °C
